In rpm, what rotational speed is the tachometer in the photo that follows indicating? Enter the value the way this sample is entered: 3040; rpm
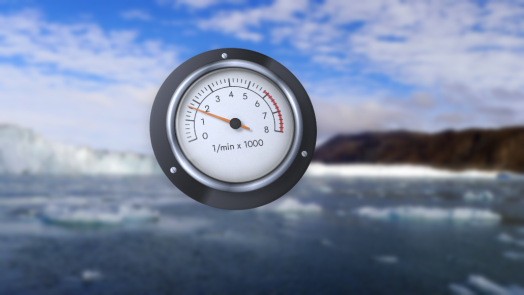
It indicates 1600; rpm
